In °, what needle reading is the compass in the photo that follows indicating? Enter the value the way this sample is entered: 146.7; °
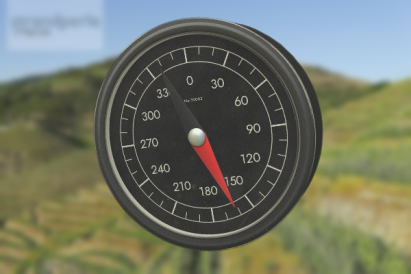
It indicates 160; °
